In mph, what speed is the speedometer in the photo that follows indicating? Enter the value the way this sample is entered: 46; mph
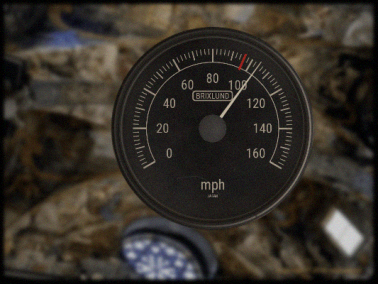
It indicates 104; mph
